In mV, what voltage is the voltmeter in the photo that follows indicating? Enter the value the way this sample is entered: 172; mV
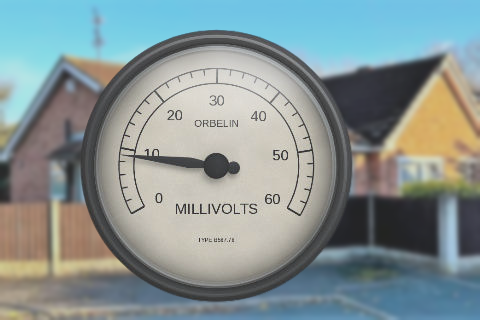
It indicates 9; mV
